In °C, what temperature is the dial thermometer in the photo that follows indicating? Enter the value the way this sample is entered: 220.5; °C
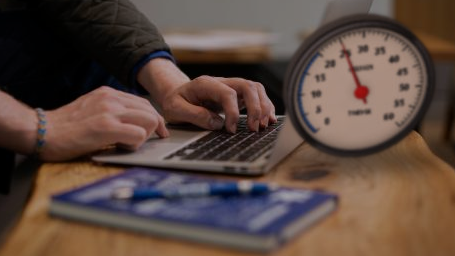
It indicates 25; °C
